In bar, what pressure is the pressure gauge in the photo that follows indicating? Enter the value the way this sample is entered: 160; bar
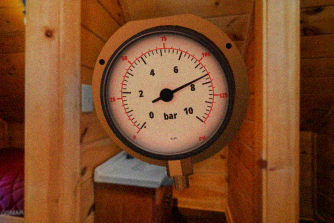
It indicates 7.6; bar
